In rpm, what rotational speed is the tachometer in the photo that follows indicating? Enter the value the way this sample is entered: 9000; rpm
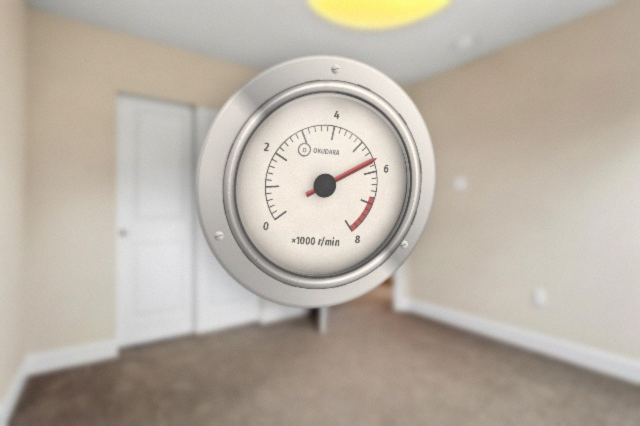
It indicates 5600; rpm
